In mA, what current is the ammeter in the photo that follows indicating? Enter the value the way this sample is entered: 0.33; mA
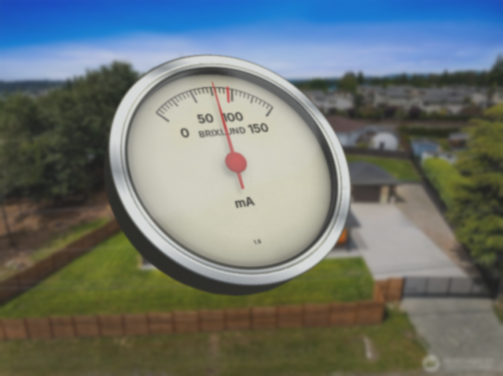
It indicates 75; mA
